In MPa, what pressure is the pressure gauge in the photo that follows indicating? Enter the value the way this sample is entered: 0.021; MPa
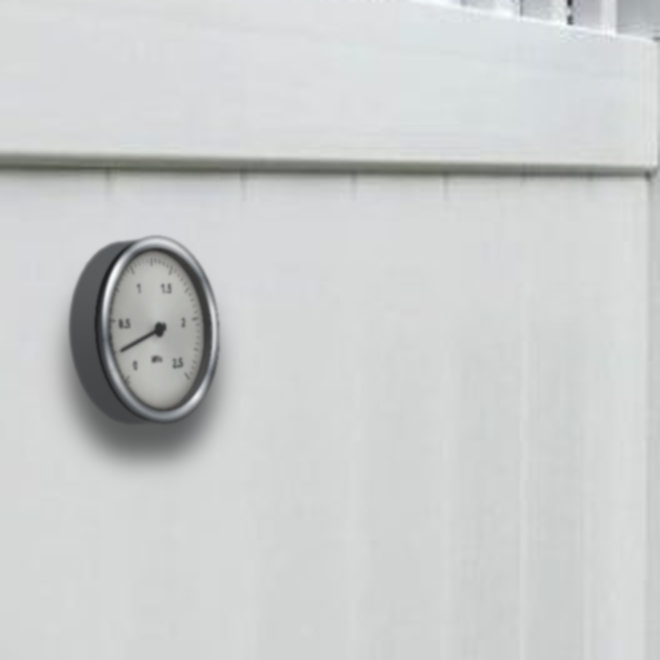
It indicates 0.25; MPa
